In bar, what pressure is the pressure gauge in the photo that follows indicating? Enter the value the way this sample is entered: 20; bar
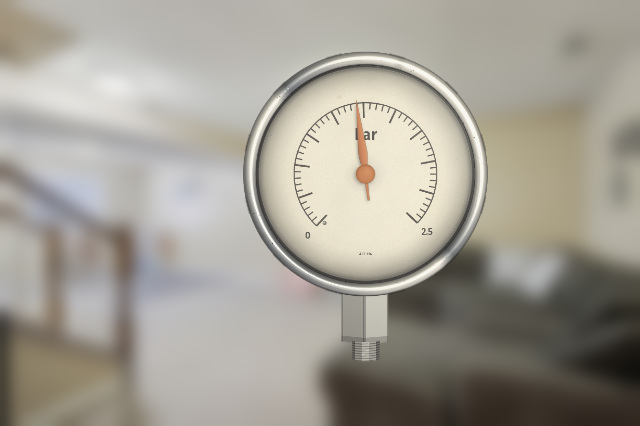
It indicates 1.2; bar
